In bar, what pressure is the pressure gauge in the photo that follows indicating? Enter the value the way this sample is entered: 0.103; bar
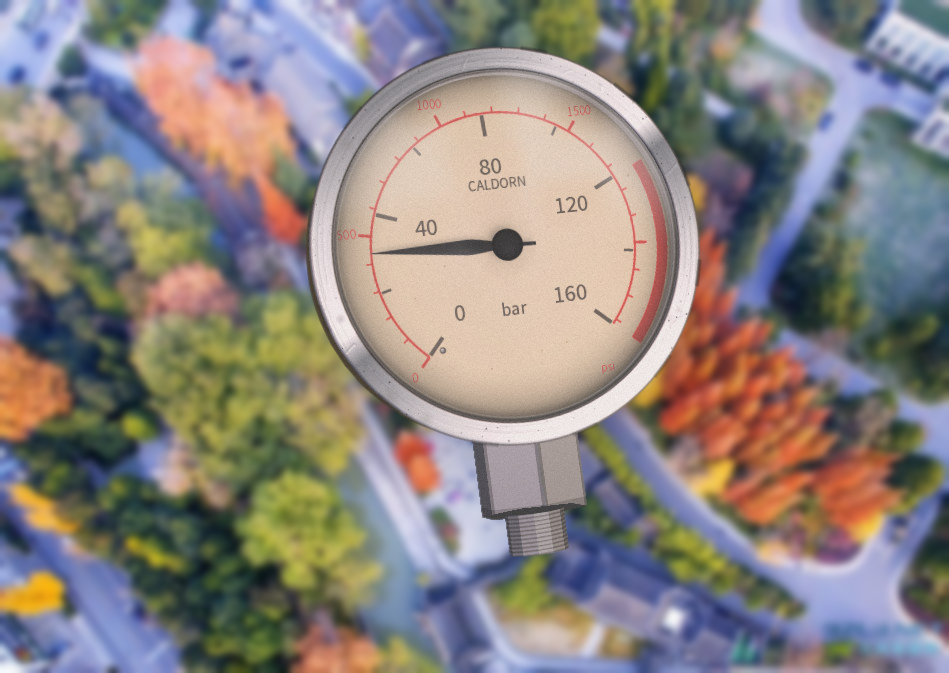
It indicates 30; bar
